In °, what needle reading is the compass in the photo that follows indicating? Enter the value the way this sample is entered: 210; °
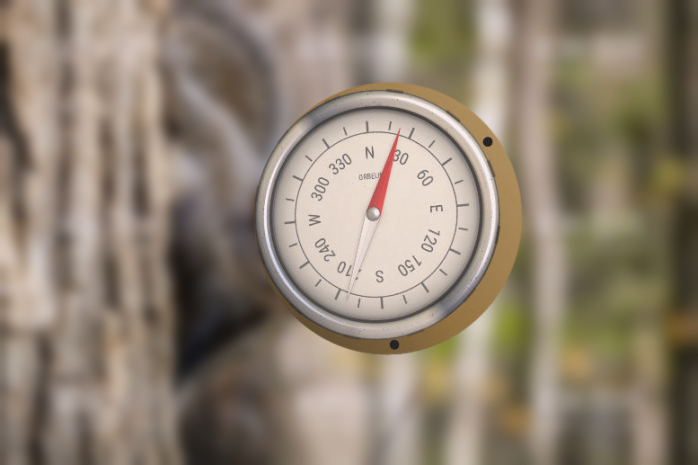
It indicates 22.5; °
